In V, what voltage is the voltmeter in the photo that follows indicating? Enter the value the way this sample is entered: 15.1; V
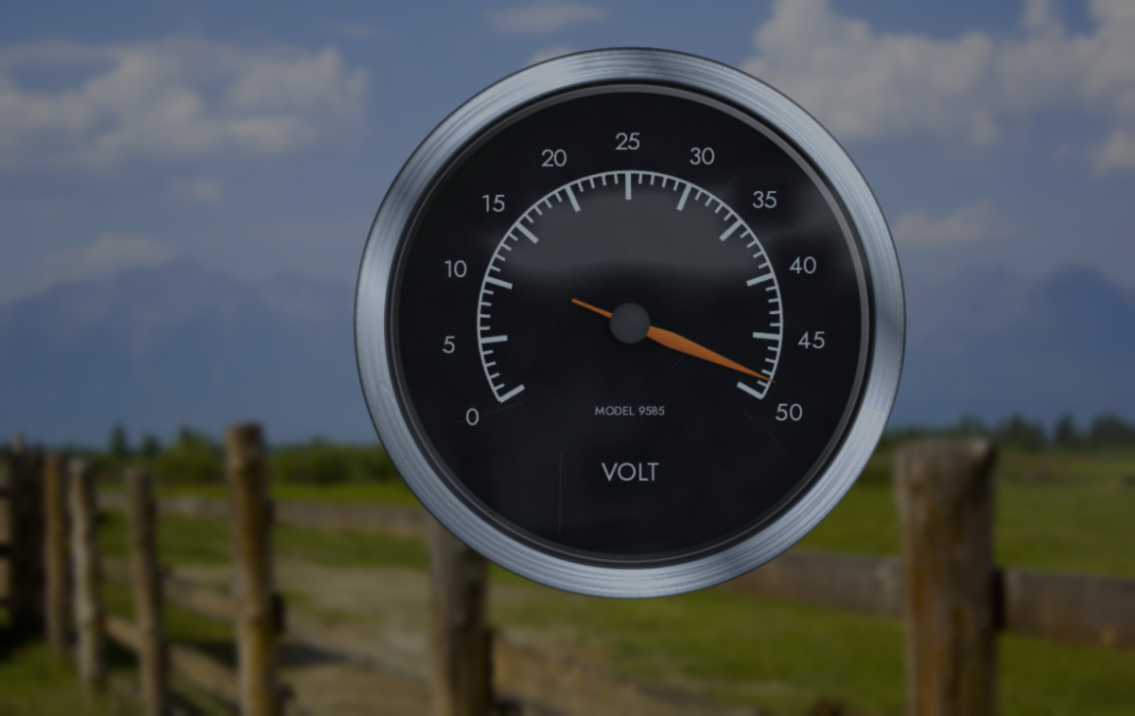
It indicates 48.5; V
